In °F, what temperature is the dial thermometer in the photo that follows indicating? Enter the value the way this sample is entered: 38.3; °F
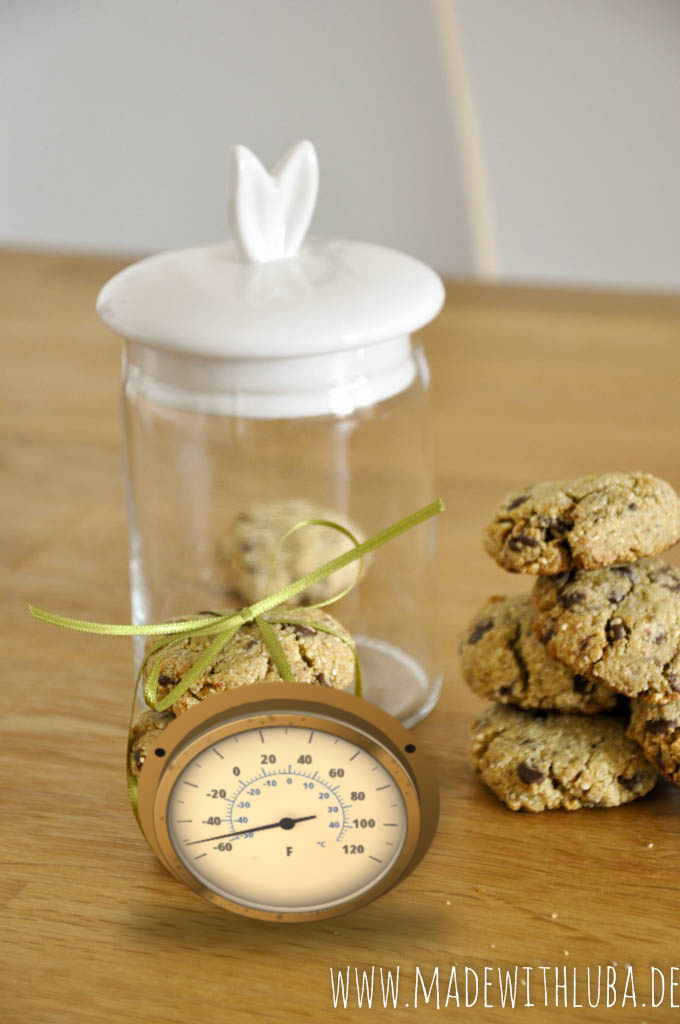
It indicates -50; °F
